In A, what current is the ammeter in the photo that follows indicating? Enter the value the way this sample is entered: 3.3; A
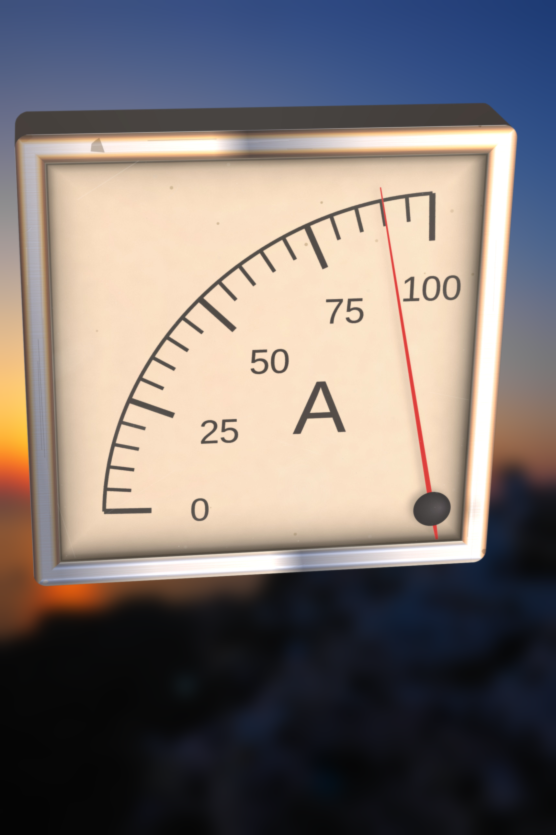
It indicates 90; A
